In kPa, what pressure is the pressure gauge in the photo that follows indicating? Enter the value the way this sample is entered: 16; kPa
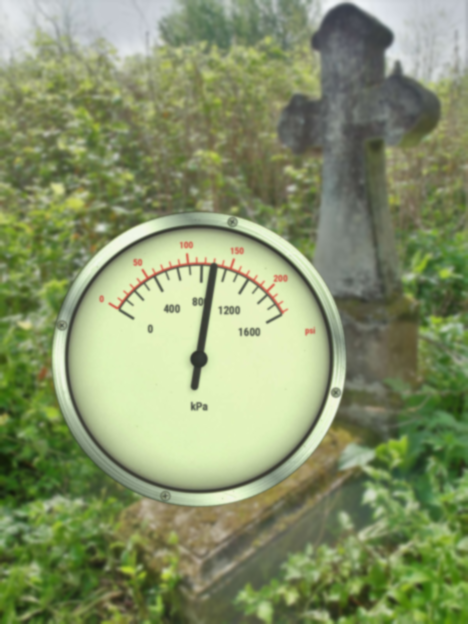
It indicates 900; kPa
